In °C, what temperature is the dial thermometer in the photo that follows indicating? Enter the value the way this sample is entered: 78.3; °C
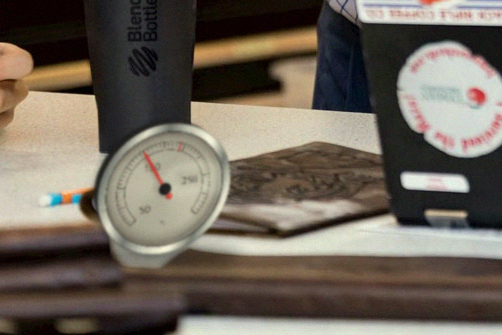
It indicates 150; °C
